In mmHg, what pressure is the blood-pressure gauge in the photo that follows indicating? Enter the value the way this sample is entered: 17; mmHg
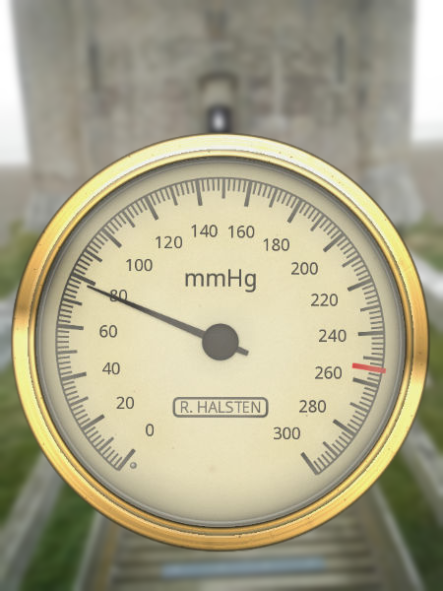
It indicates 78; mmHg
